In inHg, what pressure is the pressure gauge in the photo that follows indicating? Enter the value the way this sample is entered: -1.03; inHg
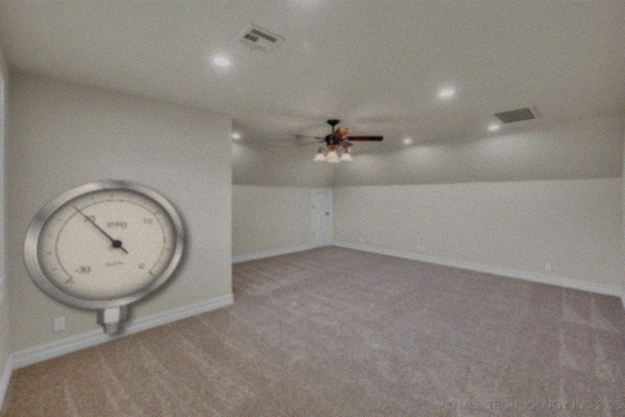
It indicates -20; inHg
